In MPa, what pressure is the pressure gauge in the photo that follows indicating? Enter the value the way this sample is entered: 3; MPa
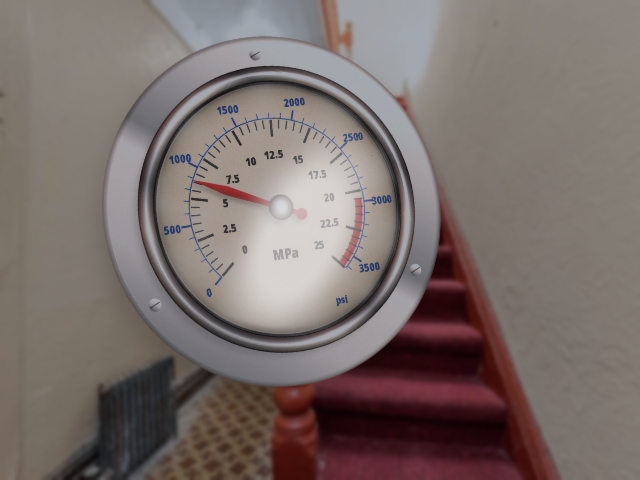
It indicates 6; MPa
